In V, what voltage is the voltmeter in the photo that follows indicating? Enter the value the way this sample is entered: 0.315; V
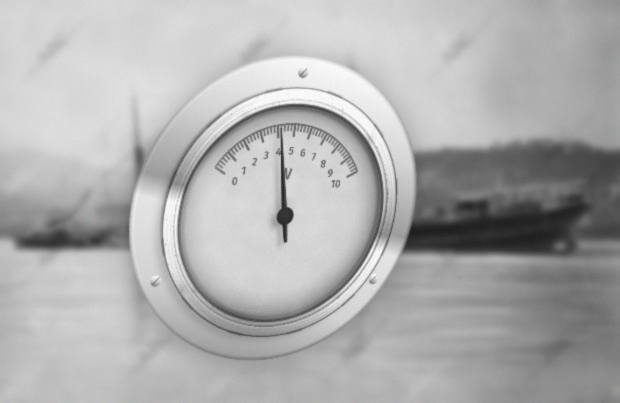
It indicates 4; V
